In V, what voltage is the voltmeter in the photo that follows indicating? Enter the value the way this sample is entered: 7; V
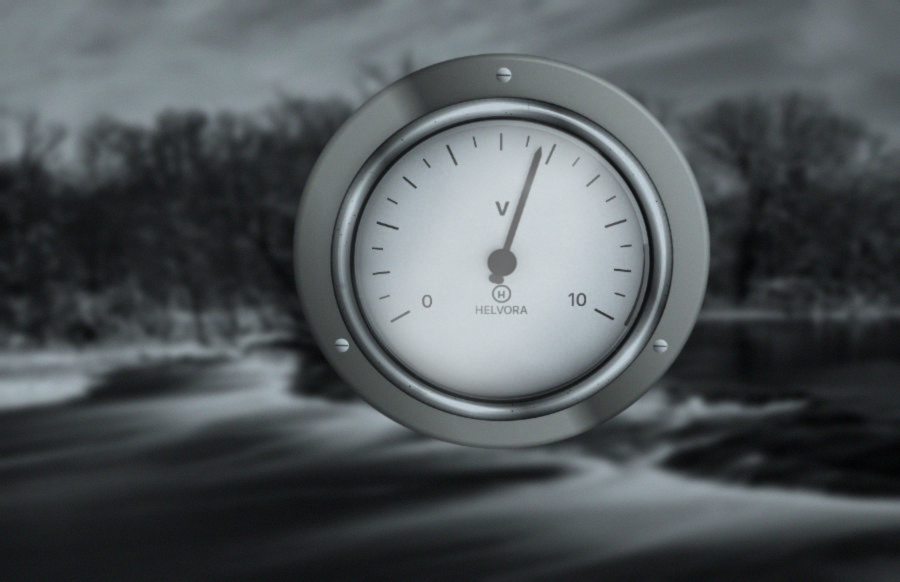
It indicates 5.75; V
